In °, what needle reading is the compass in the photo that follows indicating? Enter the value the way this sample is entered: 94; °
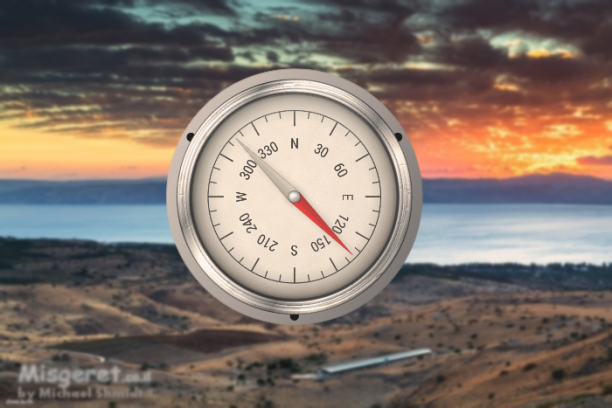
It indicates 135; °
